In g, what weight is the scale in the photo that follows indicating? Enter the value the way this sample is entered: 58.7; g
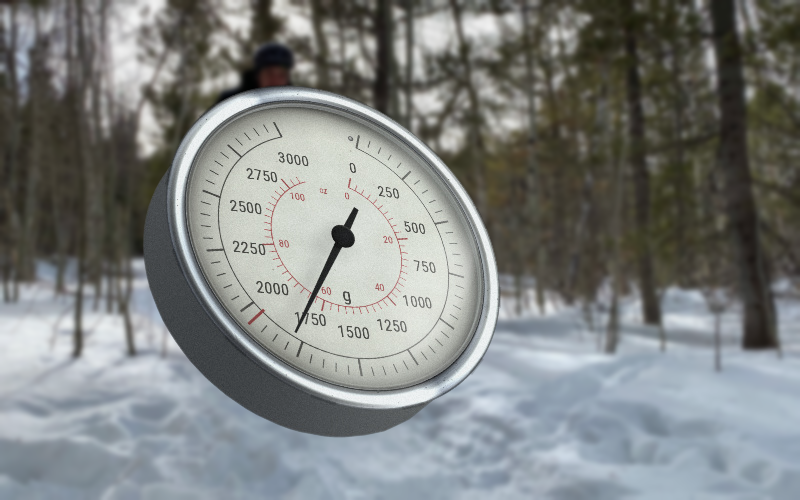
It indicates 1800; g
